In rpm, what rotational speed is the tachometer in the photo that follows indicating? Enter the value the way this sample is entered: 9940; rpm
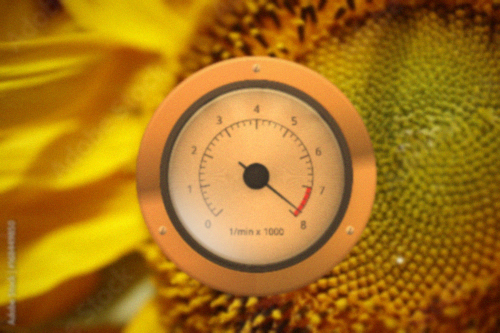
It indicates 7800; rpm
